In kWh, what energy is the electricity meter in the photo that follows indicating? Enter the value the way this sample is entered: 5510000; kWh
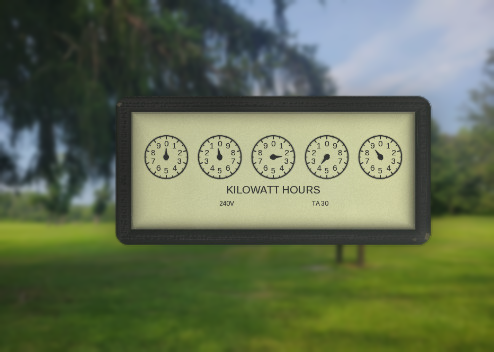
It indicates 239; kWh
